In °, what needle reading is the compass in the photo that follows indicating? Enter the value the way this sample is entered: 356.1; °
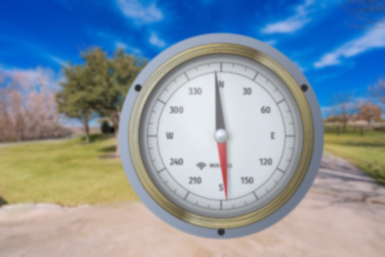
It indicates 175; °
